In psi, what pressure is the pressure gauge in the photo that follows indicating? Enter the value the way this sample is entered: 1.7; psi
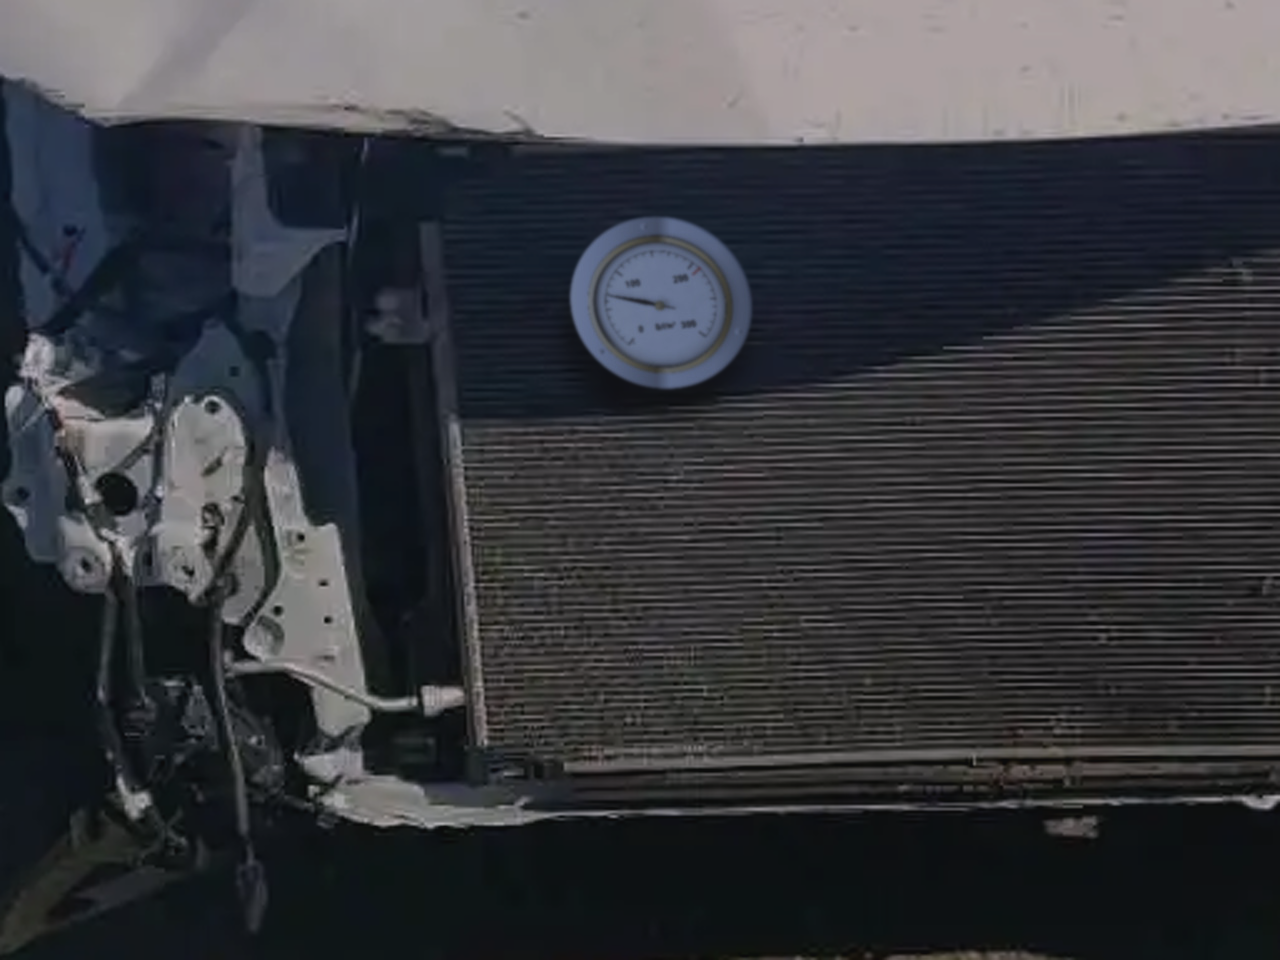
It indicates 70; psi
